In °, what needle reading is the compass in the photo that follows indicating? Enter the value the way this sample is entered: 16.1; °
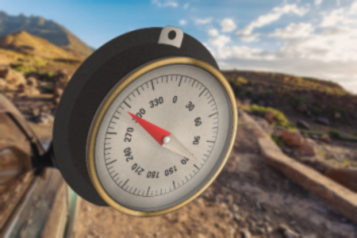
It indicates 295; °
